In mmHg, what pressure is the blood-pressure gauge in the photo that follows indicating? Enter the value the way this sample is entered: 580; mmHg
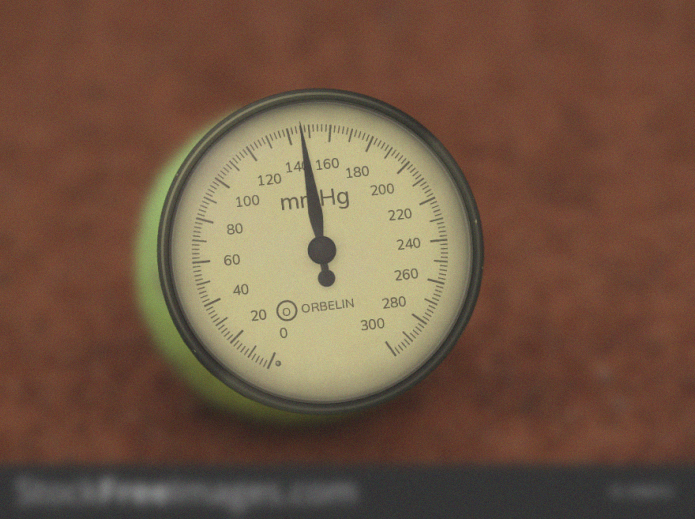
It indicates 146; mmHg
